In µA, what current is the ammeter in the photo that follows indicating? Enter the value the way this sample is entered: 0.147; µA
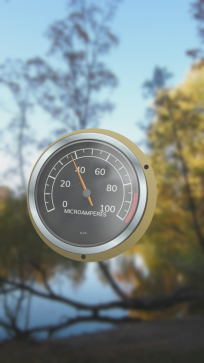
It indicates 37.5; µA
